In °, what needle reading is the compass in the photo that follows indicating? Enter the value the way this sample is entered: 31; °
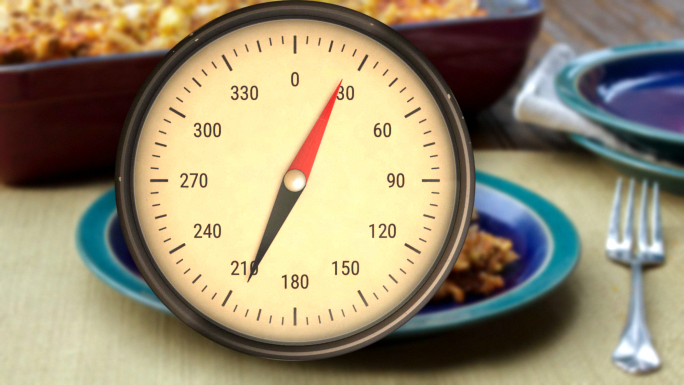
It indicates 25; °
